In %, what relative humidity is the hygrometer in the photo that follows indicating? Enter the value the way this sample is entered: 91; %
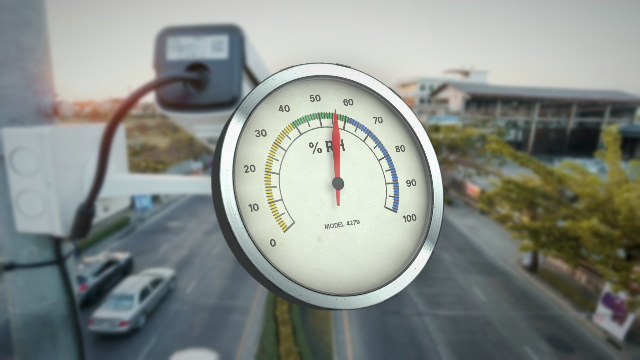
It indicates 55; %
